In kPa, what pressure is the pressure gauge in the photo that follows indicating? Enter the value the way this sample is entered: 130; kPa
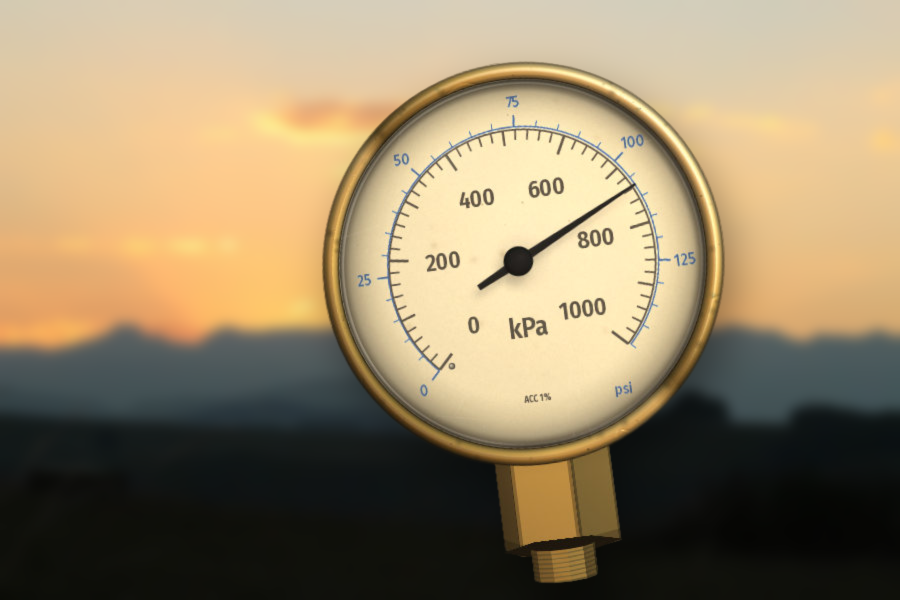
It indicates 740; kPa
